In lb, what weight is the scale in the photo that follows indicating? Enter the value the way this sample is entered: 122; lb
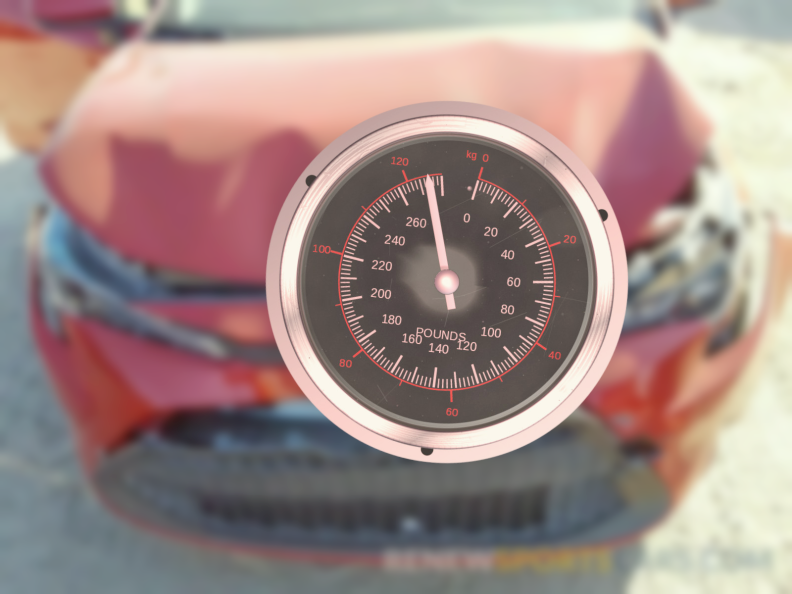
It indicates 274; lb
